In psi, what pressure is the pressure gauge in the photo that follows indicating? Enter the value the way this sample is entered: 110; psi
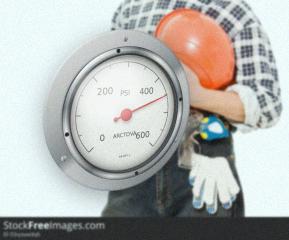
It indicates 450; psi
